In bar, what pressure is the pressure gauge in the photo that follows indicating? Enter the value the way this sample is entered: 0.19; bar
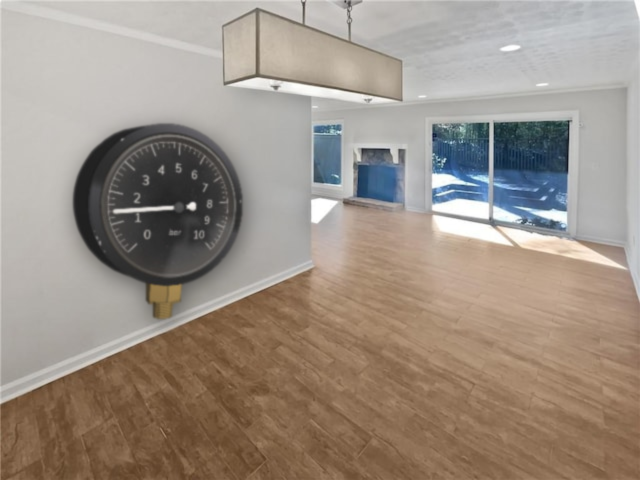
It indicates 1.4; bar
